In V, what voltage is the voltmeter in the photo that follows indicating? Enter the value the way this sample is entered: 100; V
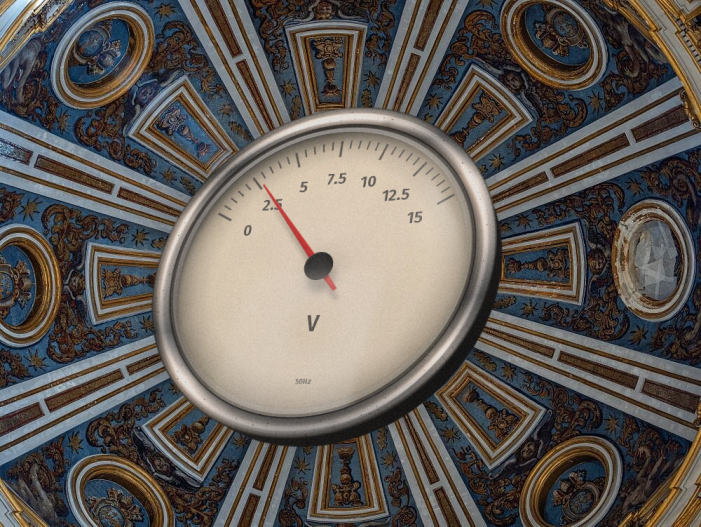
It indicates 2.75; V
